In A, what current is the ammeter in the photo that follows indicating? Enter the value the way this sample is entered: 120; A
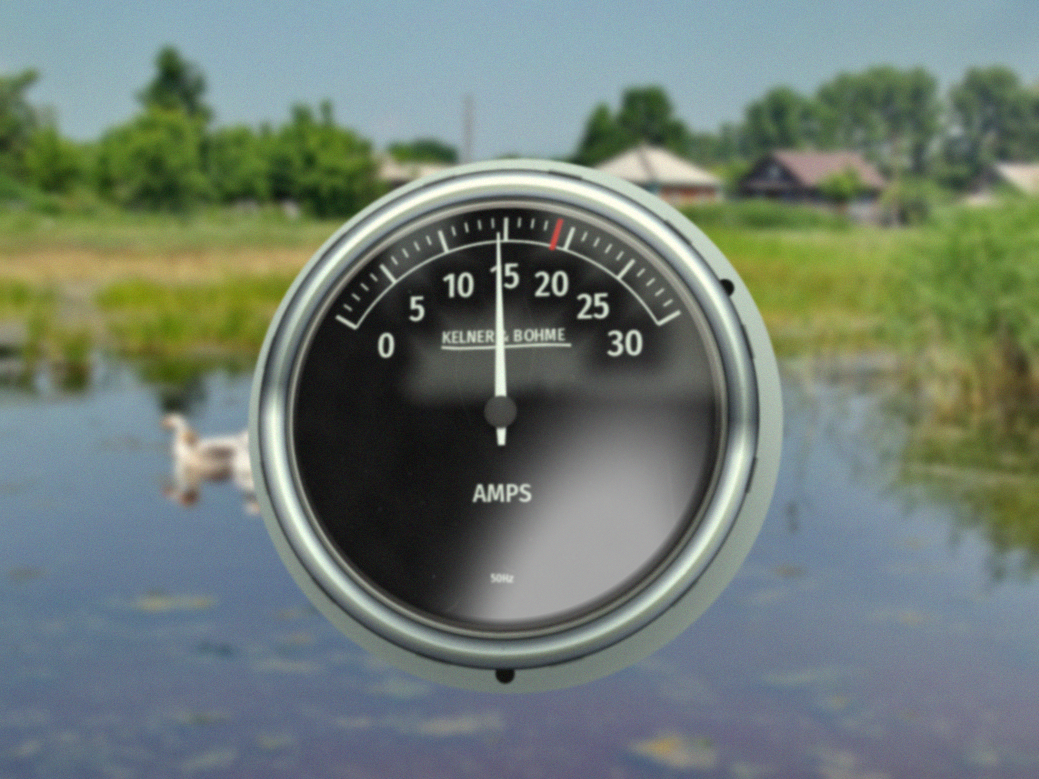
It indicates 14.5; A
